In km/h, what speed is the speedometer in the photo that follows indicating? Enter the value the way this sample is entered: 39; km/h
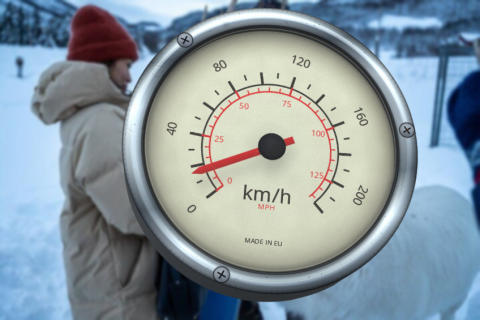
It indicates 15; km/h
